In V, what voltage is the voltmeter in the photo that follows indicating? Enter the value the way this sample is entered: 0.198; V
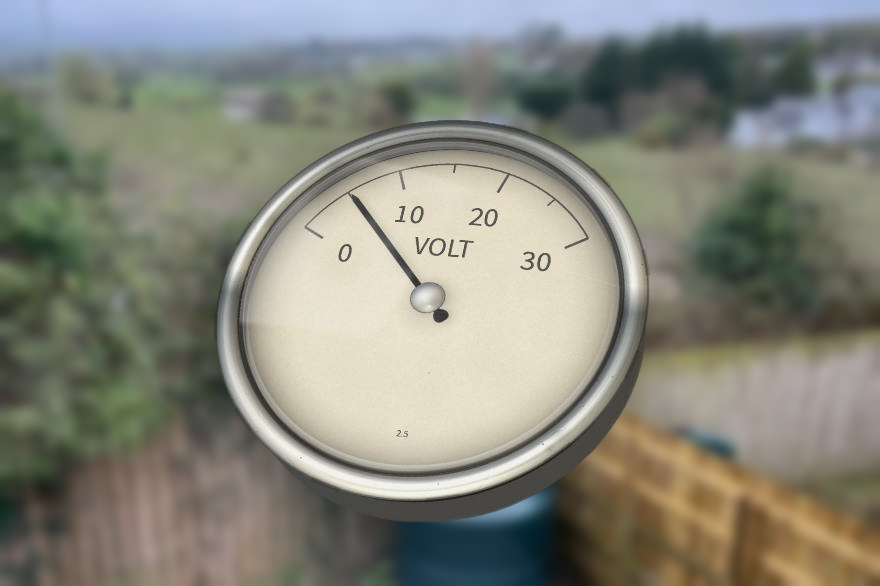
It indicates 5; V
